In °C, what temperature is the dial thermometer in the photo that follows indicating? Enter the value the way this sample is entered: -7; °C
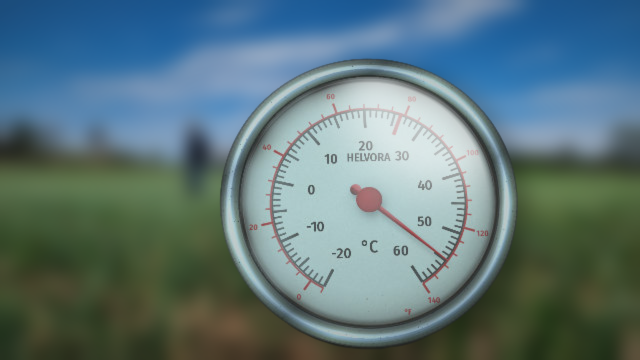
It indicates 55; °C
